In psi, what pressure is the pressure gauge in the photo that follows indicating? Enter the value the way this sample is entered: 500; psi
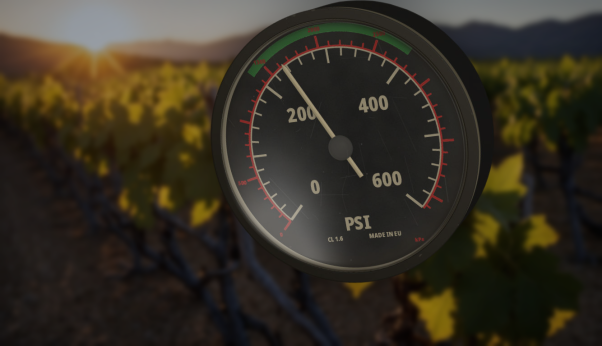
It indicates 240; psi
